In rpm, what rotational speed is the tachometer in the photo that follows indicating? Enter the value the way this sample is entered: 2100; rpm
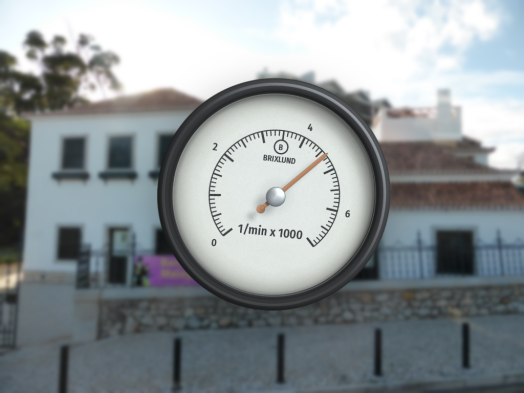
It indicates 4600; rpm
